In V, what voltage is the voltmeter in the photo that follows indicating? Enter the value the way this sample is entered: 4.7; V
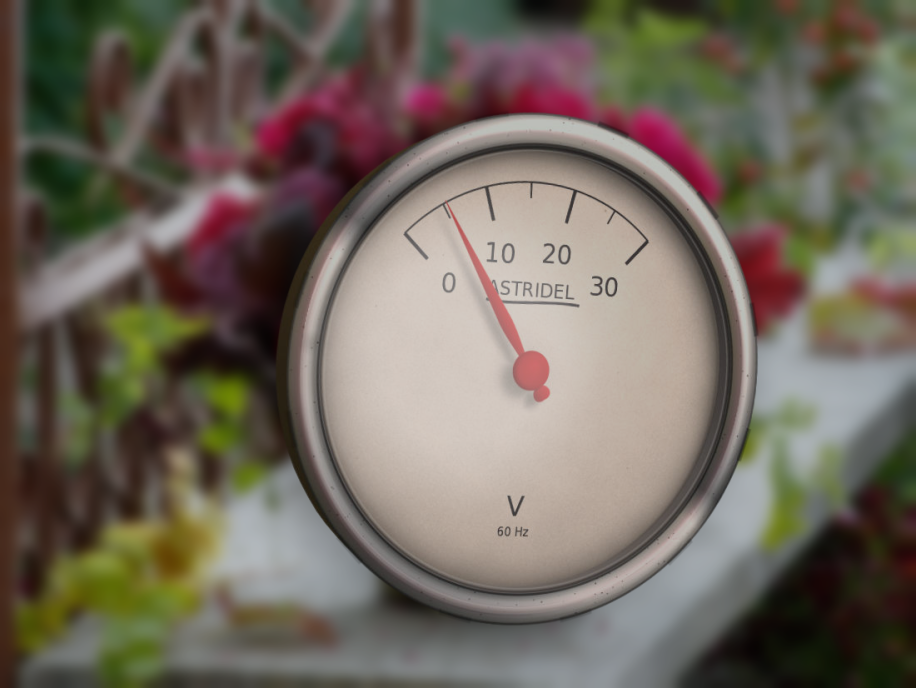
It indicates 5; V
